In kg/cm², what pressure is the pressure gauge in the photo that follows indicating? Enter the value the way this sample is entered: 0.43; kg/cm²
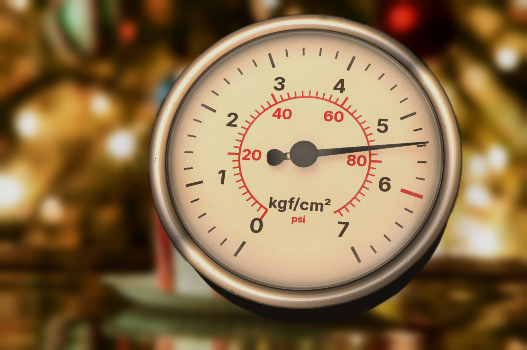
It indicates 5.4; kg/cm²
